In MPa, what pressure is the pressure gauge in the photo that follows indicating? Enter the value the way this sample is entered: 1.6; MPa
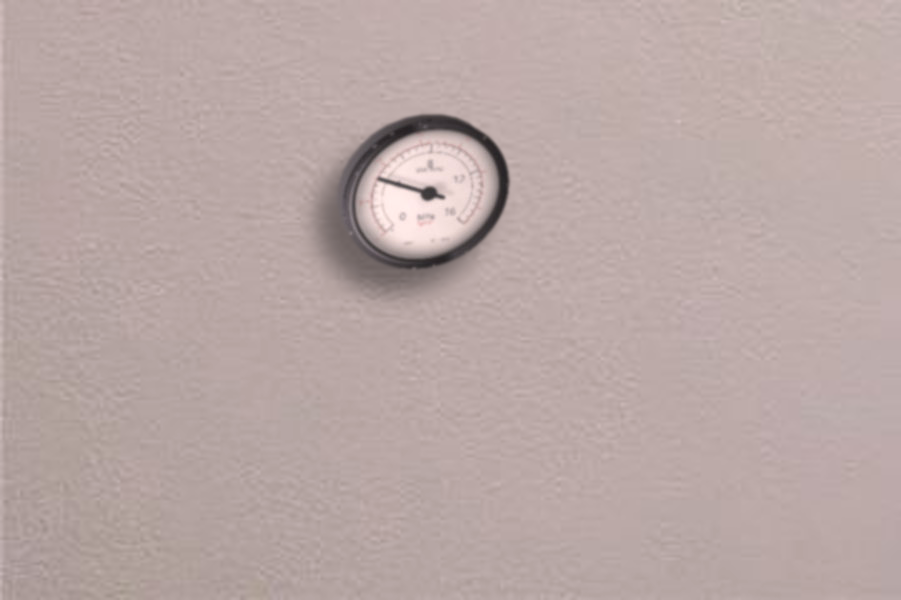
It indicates 4; MPa
